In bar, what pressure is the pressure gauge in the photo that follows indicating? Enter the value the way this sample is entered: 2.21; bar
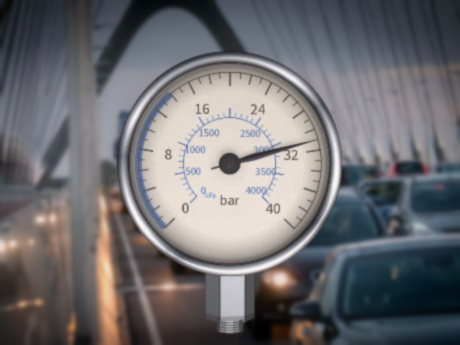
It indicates 31; bar
